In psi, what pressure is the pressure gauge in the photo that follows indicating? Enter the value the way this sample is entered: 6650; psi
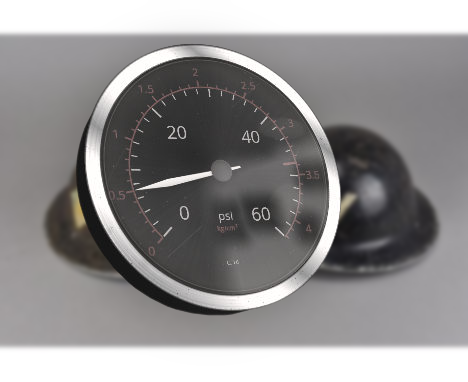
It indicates 7; psi
